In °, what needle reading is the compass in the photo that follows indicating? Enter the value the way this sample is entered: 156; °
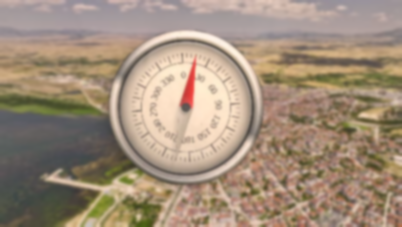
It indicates 15; °
